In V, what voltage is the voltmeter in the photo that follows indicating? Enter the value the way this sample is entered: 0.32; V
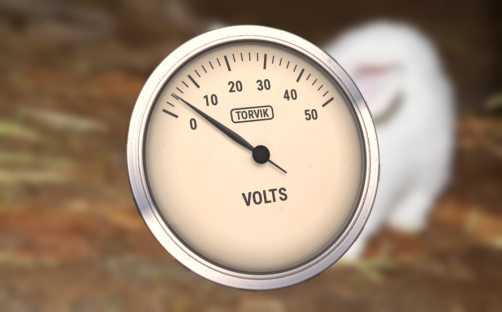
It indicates 4; V
